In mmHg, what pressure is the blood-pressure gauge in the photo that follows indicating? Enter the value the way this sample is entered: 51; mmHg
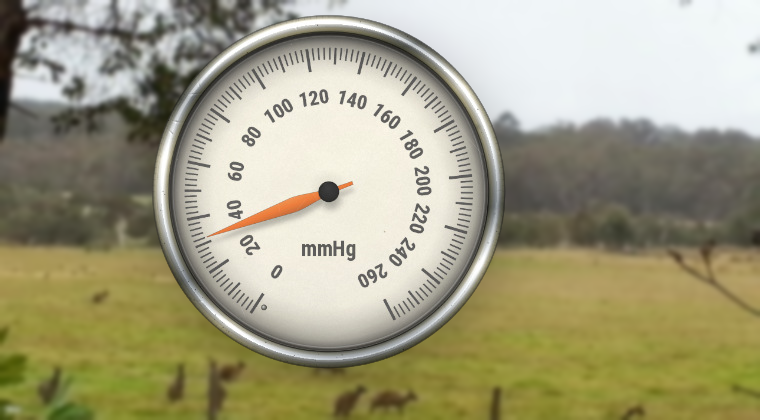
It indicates 32; mmHg
